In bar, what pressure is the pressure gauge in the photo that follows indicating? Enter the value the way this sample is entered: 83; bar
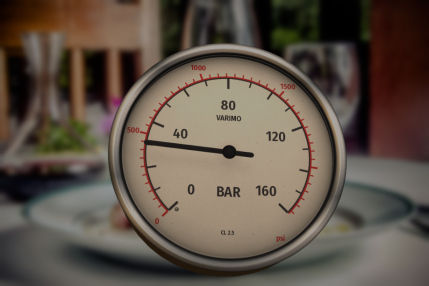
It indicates 30; bar
